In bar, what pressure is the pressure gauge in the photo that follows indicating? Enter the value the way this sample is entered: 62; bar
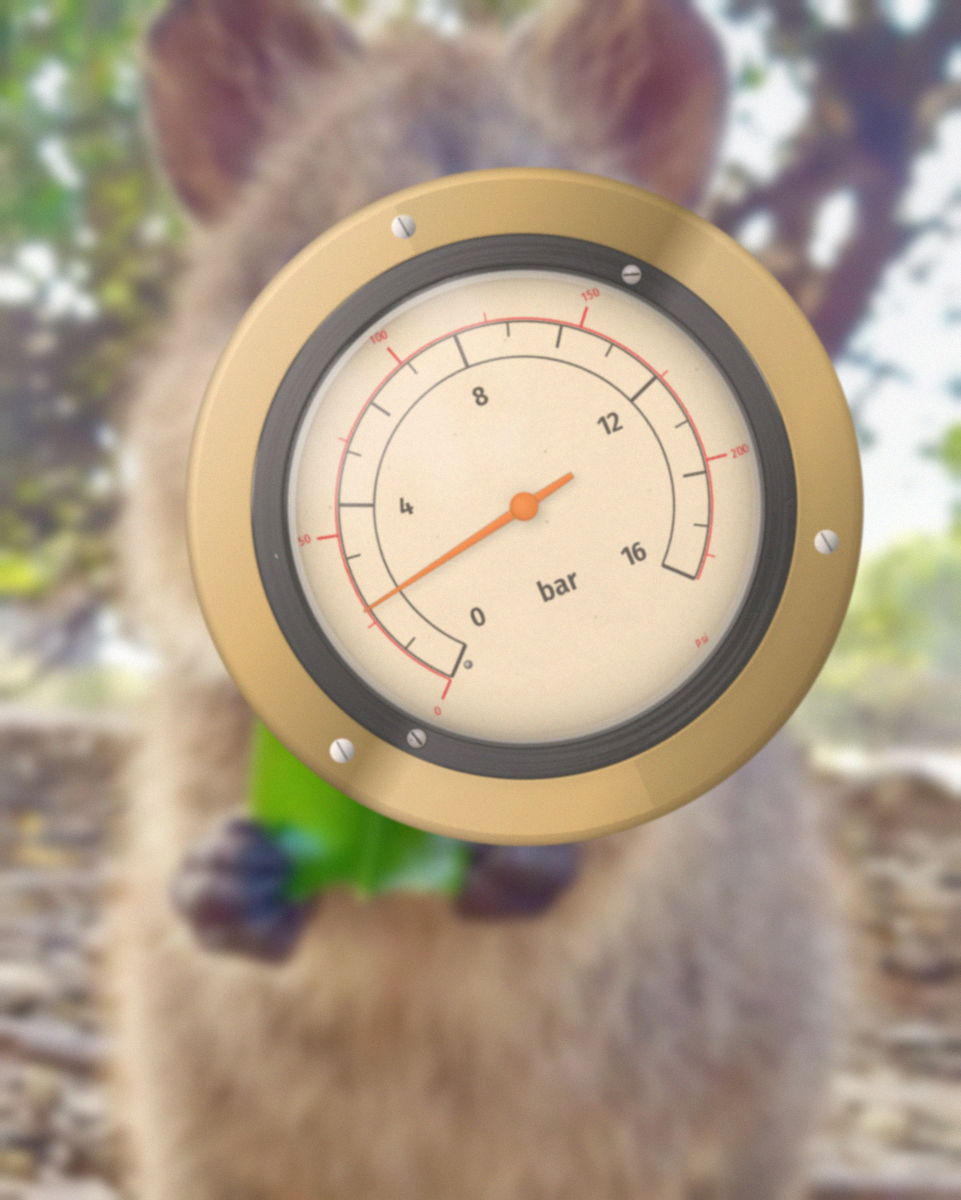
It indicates 2; bar
